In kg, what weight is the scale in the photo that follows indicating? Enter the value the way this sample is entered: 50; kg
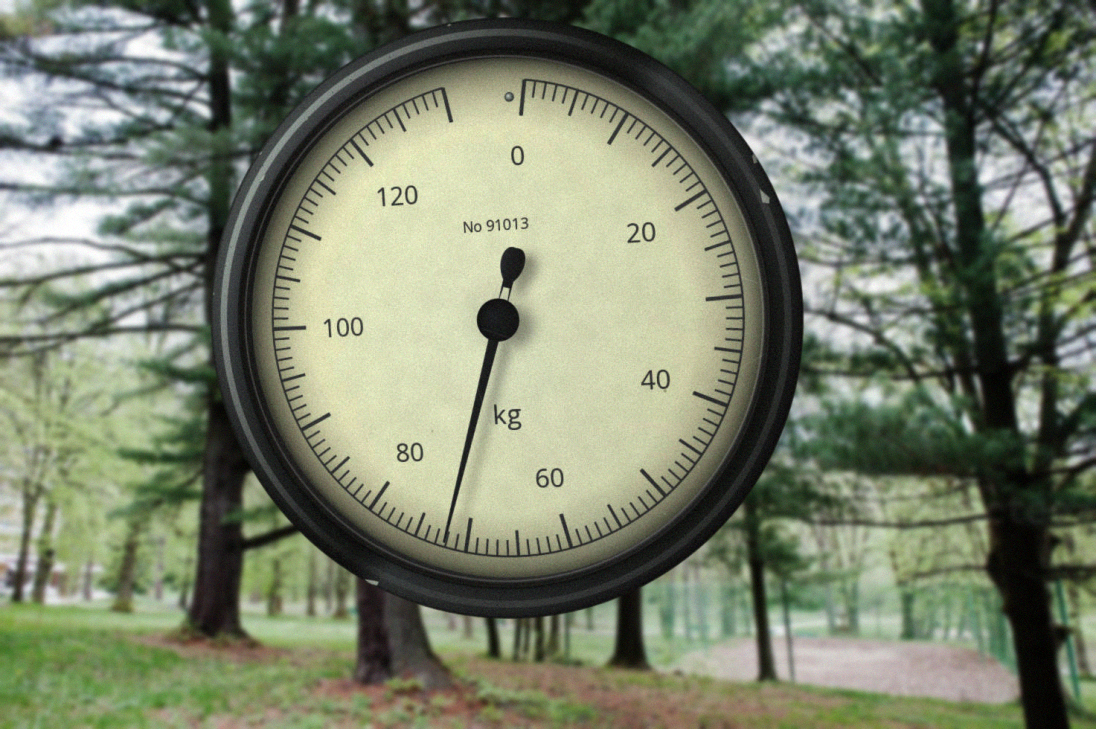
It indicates 72; kg
